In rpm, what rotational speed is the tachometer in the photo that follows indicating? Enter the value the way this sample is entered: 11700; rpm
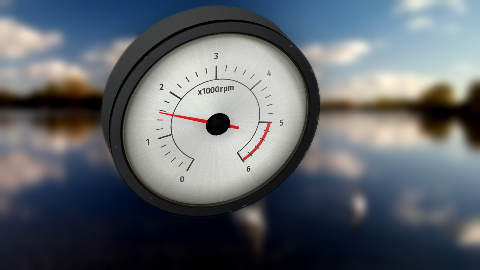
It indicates 1600; rpm
